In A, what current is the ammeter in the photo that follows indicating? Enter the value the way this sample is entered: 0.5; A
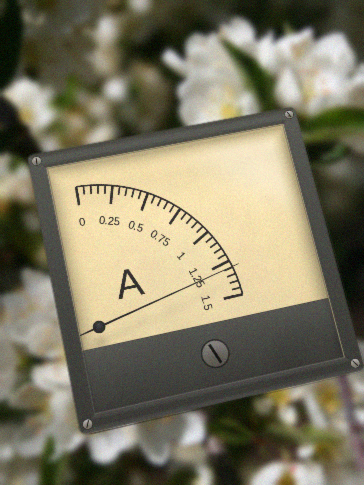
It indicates 1.3; A
